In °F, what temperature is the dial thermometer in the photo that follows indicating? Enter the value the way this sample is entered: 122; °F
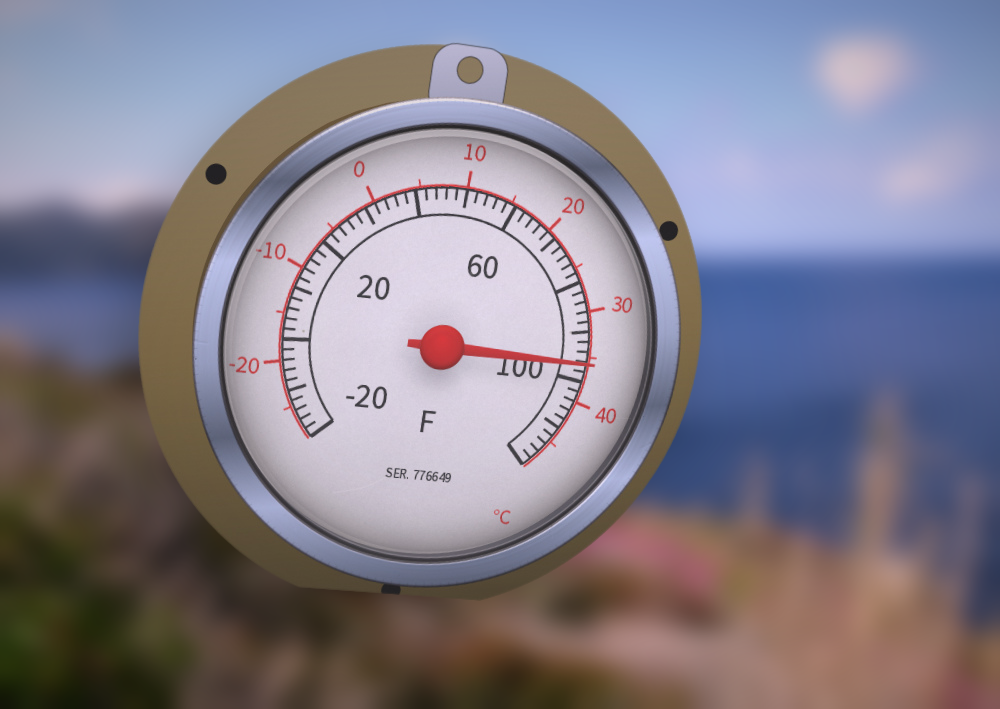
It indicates 96; °F
